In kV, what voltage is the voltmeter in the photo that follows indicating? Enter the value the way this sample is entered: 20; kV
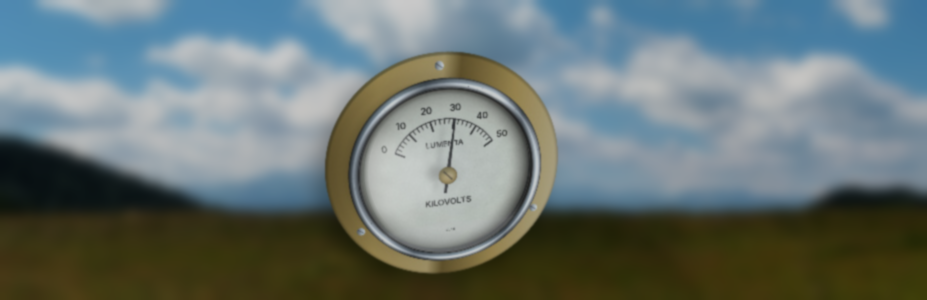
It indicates 30; kV
